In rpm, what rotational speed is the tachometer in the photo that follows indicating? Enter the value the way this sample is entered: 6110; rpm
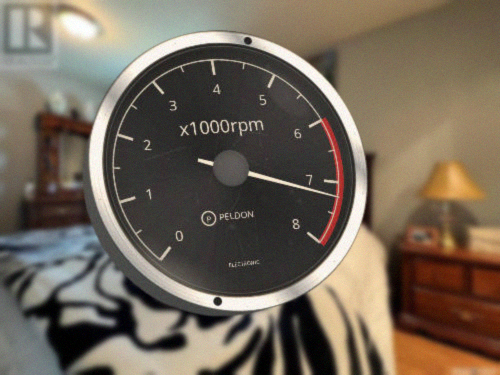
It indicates 7250; rpm
